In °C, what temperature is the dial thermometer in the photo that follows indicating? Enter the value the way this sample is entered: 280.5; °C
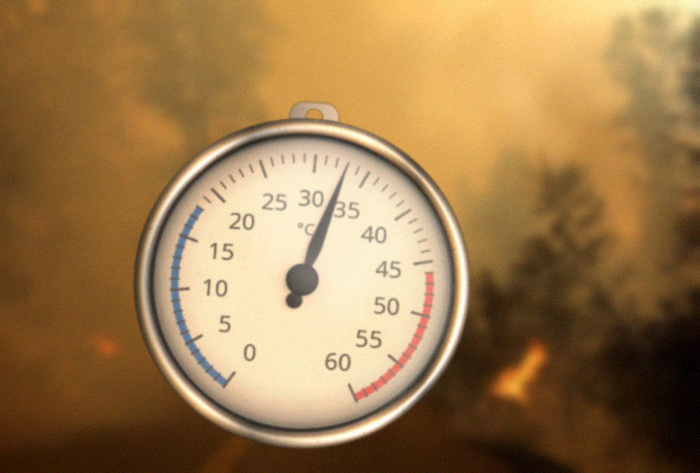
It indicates 33; °C
